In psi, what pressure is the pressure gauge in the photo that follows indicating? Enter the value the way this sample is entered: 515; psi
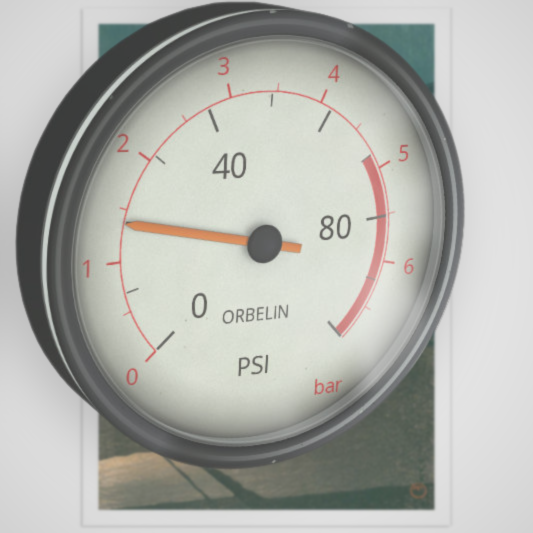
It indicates 20; psi
